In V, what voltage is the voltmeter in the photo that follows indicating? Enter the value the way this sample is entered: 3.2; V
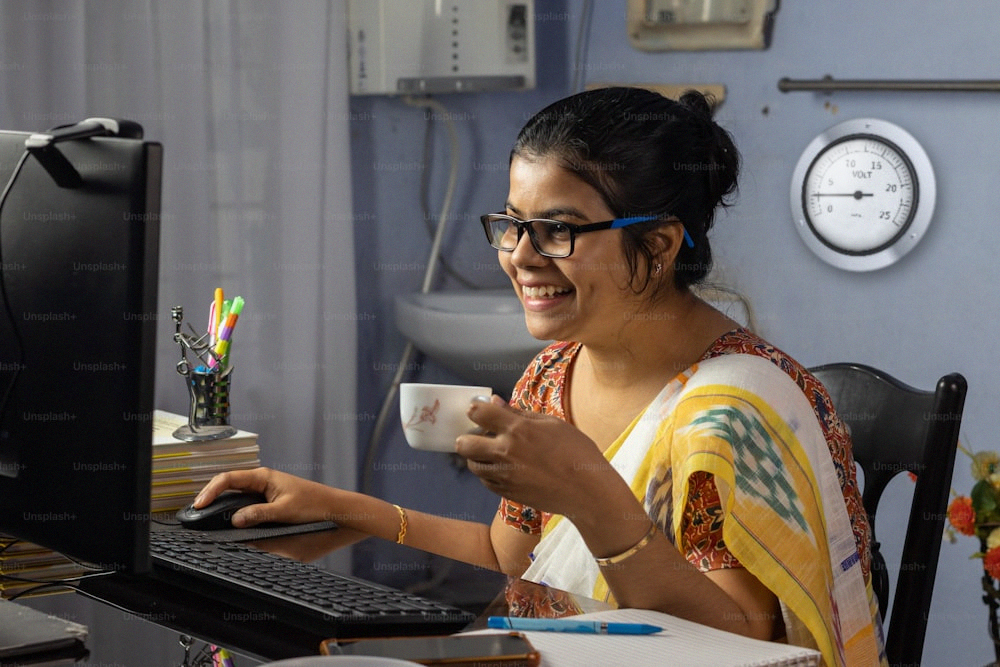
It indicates 2.5; V
